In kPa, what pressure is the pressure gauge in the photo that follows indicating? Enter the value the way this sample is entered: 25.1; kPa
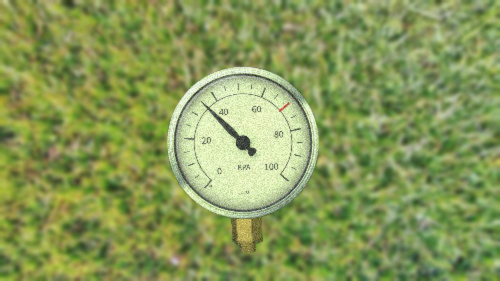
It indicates 35; kPa
